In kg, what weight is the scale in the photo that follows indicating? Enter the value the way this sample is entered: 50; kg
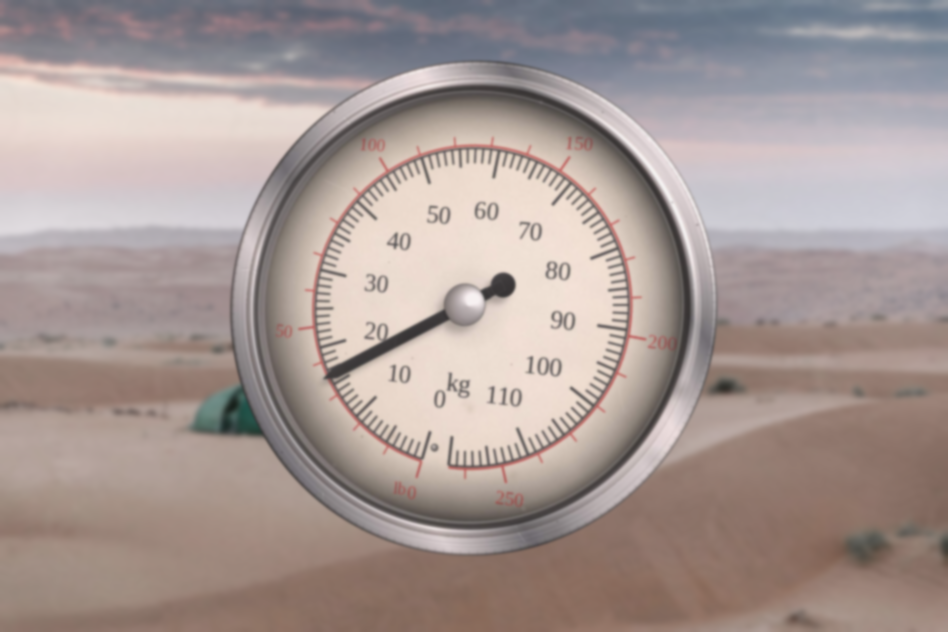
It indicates 16; kg
